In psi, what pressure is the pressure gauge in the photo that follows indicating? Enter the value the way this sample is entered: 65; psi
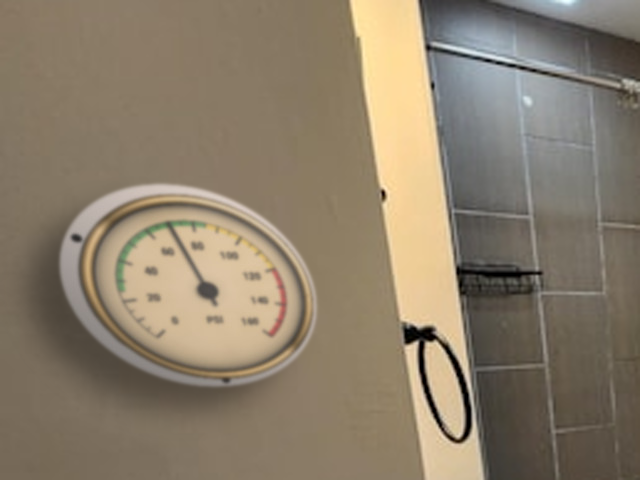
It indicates 70; psi
